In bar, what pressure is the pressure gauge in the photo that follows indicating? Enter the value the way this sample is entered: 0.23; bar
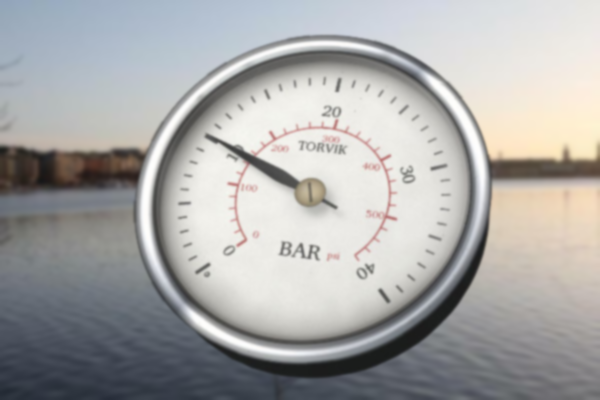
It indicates 10; bar
